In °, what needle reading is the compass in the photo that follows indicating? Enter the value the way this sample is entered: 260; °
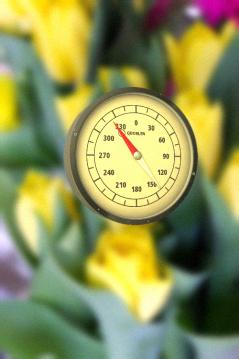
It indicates 322.5; °
